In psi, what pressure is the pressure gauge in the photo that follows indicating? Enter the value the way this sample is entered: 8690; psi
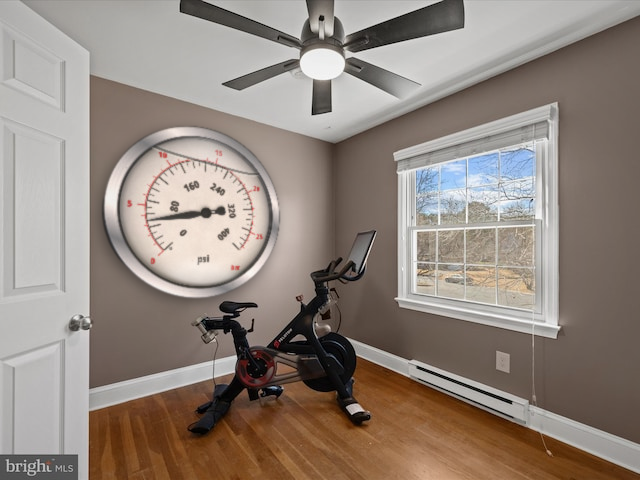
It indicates 50; psi
